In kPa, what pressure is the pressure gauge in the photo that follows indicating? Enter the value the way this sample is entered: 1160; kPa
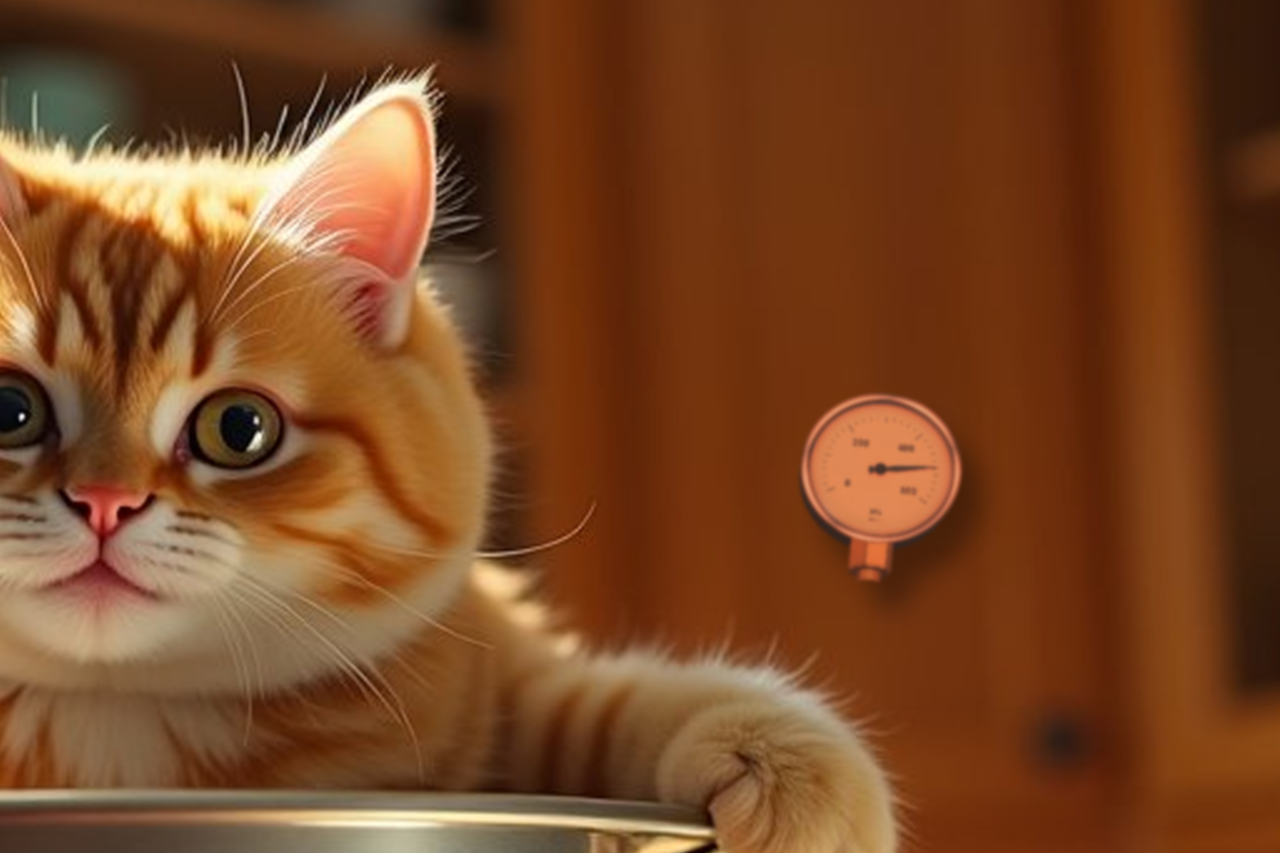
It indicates 500; kPa
